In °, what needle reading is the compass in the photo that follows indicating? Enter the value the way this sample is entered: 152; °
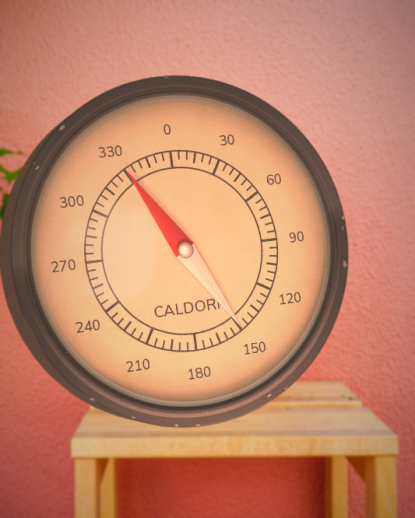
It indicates 330; °
